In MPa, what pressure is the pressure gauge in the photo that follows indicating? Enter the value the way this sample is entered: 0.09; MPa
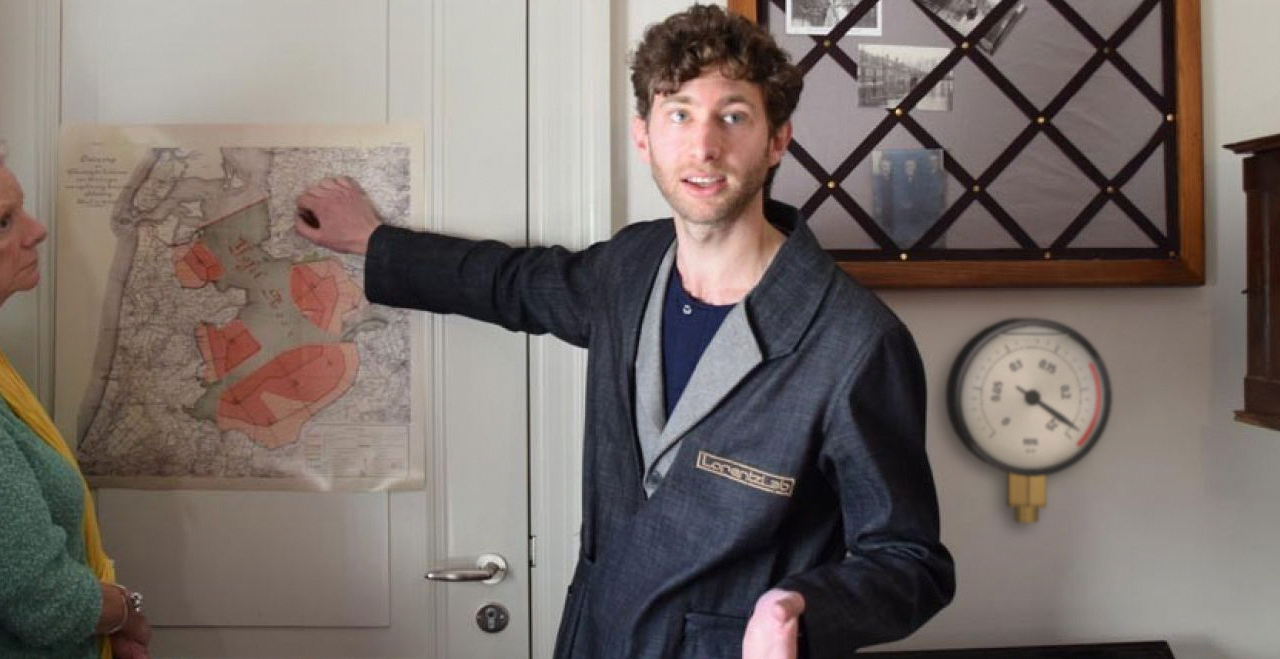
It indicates 0.24; MPa
